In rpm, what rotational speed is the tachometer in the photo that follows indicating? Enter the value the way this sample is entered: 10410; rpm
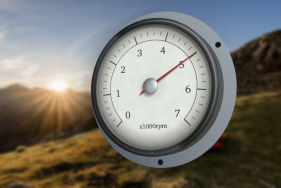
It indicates 5000; rpm
